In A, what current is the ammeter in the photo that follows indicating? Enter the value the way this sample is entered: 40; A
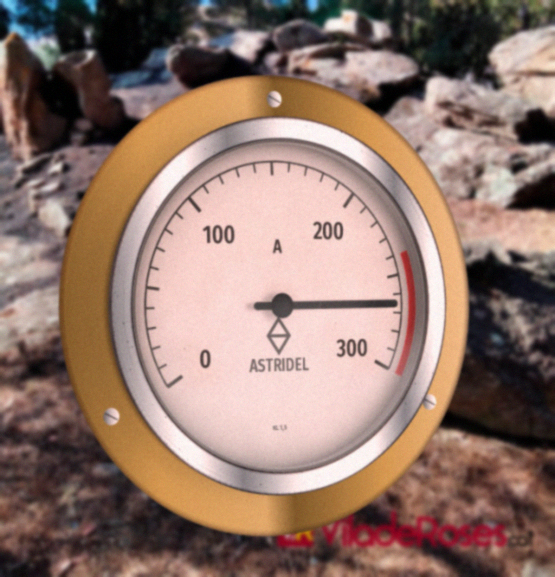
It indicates 265; A
